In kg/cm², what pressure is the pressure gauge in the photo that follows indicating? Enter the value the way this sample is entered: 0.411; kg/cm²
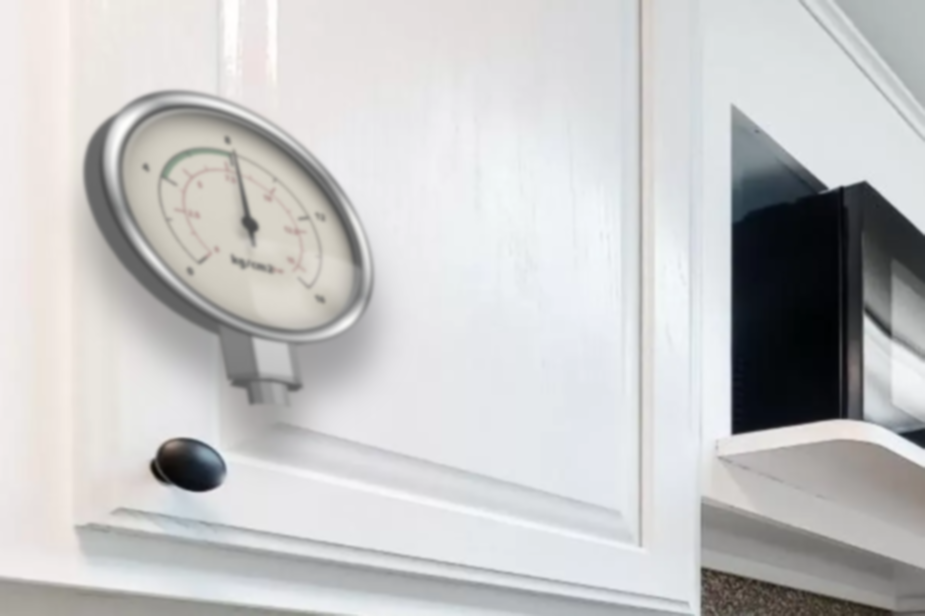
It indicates 8; kg/cm²
